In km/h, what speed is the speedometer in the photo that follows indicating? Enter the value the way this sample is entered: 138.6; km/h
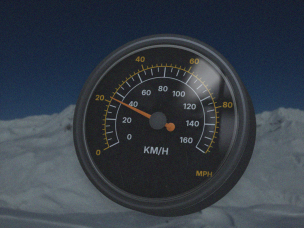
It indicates 35; km/h
